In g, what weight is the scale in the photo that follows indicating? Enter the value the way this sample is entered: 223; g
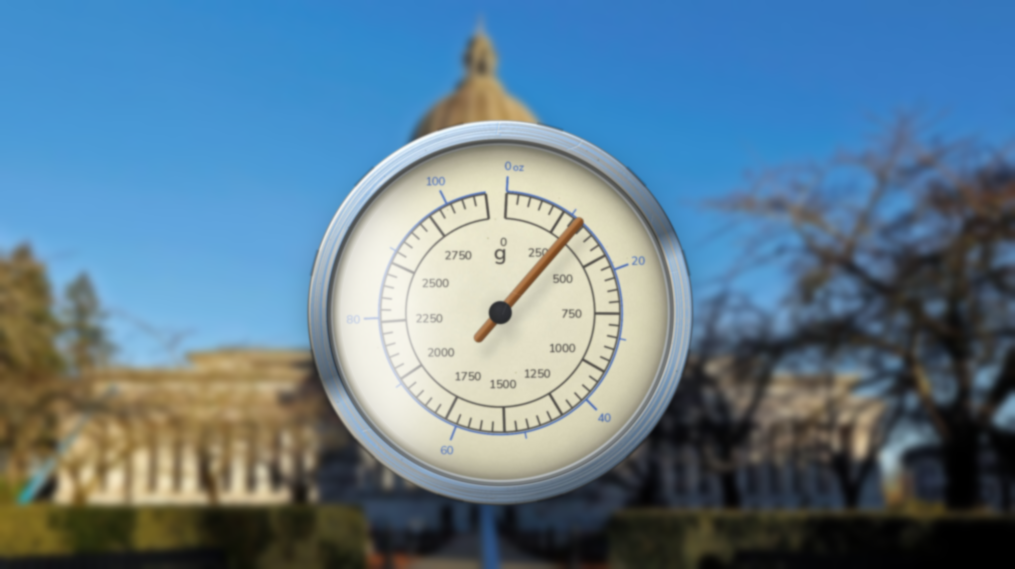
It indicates 325; g
